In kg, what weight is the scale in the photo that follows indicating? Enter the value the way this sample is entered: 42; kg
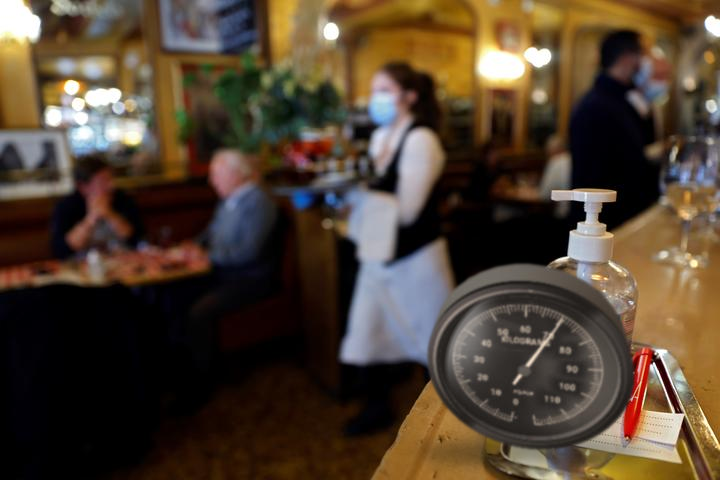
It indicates 70; kg
